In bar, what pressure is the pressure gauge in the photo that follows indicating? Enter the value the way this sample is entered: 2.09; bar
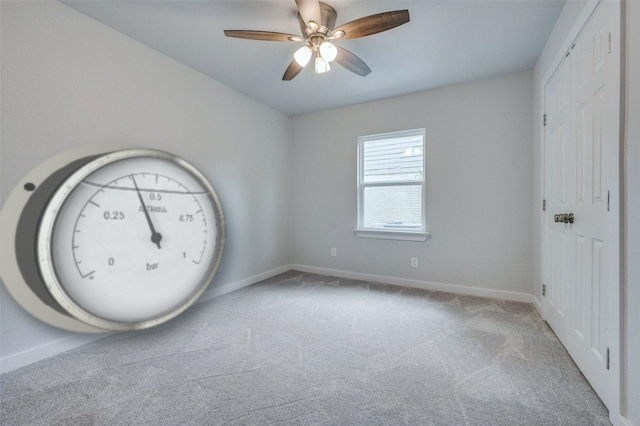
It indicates 0.4; bar
